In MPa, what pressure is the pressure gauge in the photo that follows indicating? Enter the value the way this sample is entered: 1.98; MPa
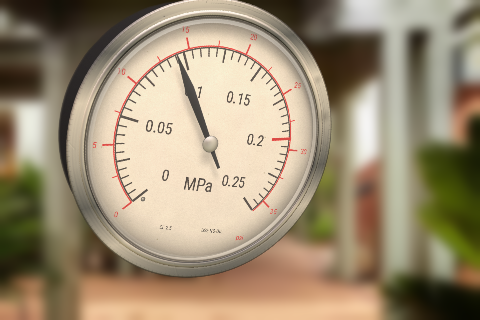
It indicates 0.095; MPa
